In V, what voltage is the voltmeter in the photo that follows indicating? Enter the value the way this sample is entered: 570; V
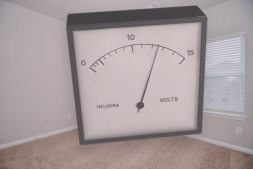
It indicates 12.5; V
